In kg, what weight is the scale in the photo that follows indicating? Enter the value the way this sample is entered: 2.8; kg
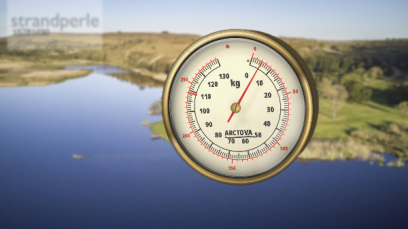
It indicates 5; kg
